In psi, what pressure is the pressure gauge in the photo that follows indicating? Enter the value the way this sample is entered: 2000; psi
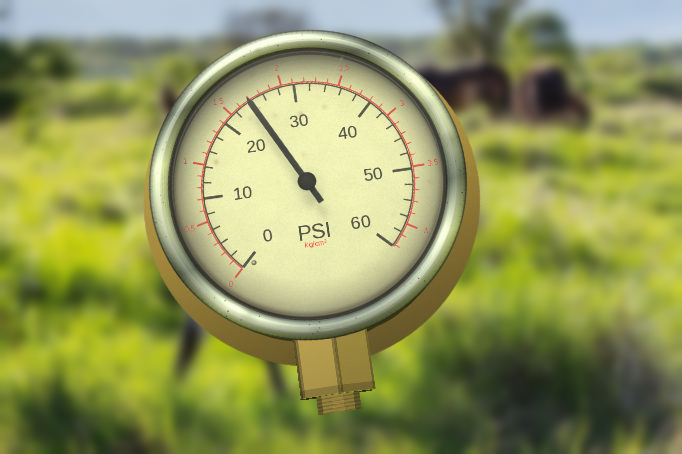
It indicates 24; psi
